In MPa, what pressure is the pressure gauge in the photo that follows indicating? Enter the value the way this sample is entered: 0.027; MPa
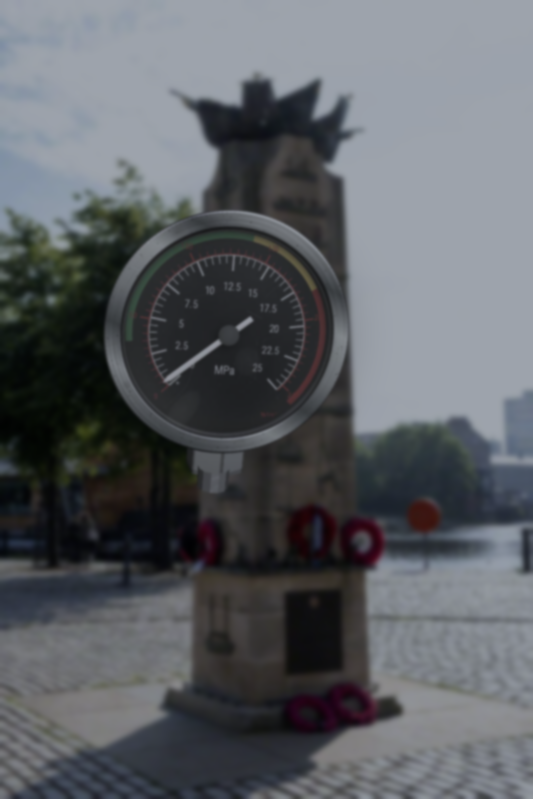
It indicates 0.5; MPa
